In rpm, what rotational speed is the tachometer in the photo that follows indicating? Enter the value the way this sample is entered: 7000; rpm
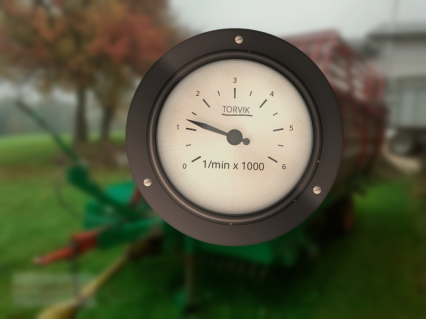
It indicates 1250; rpm
